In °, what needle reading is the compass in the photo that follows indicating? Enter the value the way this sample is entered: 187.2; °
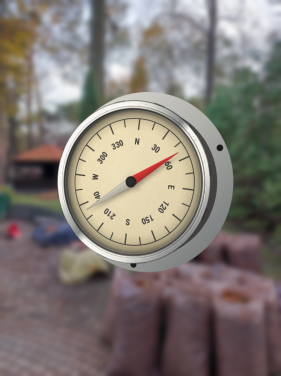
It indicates 52.5; °
